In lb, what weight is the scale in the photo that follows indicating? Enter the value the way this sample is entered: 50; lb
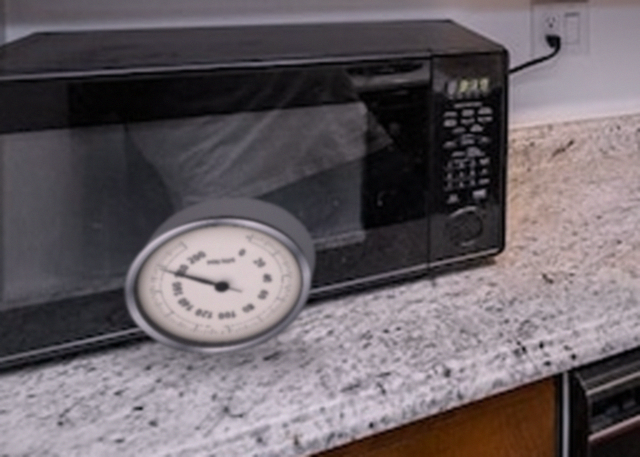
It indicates 180; lb
